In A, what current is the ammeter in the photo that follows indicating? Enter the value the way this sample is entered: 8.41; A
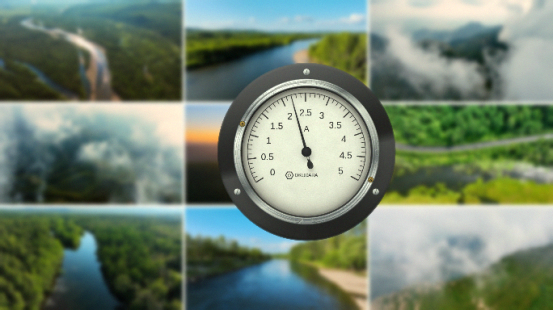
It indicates 2.2; A
